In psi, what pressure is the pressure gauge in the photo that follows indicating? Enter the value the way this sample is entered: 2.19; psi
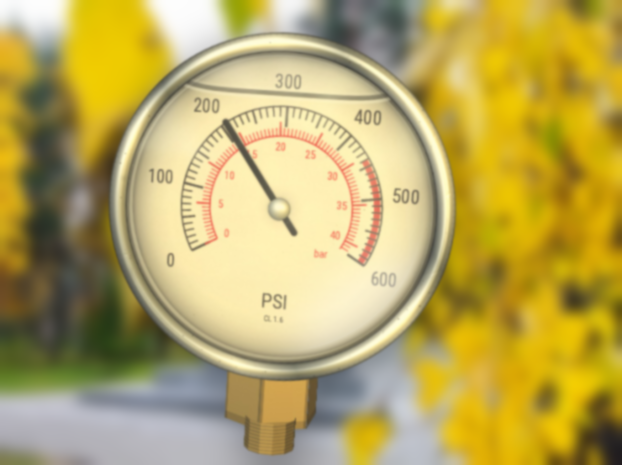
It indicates 210; psi
